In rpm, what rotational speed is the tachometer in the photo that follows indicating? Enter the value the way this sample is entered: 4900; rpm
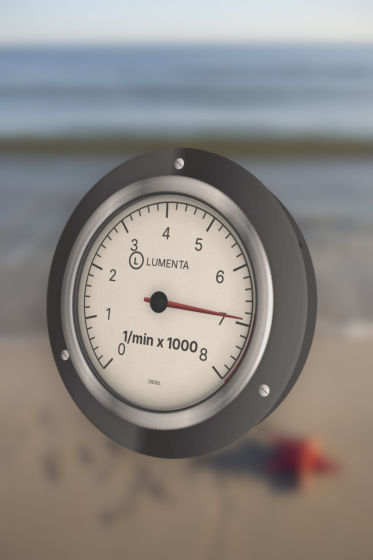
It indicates 6900; rpm
